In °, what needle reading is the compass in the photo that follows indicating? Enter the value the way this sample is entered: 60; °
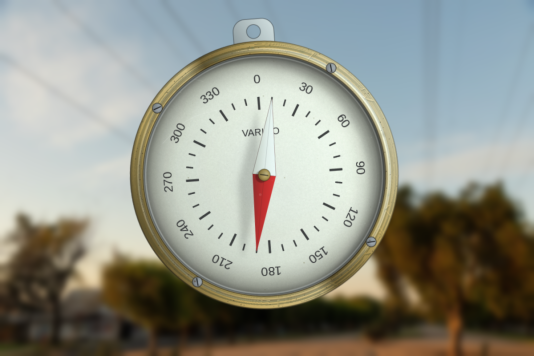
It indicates 190; °
